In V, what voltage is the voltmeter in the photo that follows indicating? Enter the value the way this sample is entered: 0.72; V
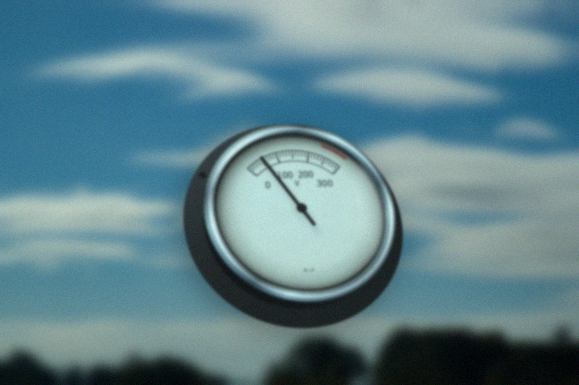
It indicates 50; V
